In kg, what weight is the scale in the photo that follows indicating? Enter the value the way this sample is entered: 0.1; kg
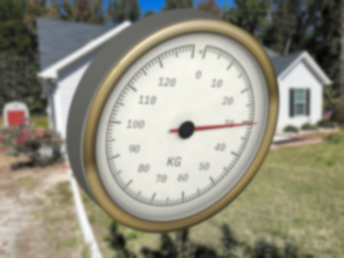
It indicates 30; kg
